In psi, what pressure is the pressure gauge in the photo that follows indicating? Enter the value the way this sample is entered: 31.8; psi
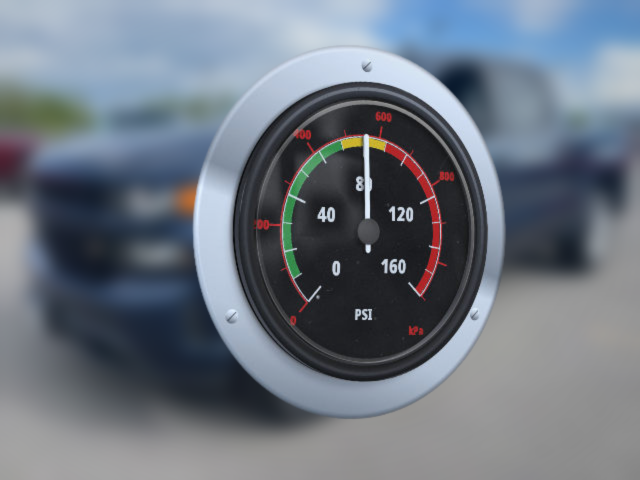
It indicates 80; psi
